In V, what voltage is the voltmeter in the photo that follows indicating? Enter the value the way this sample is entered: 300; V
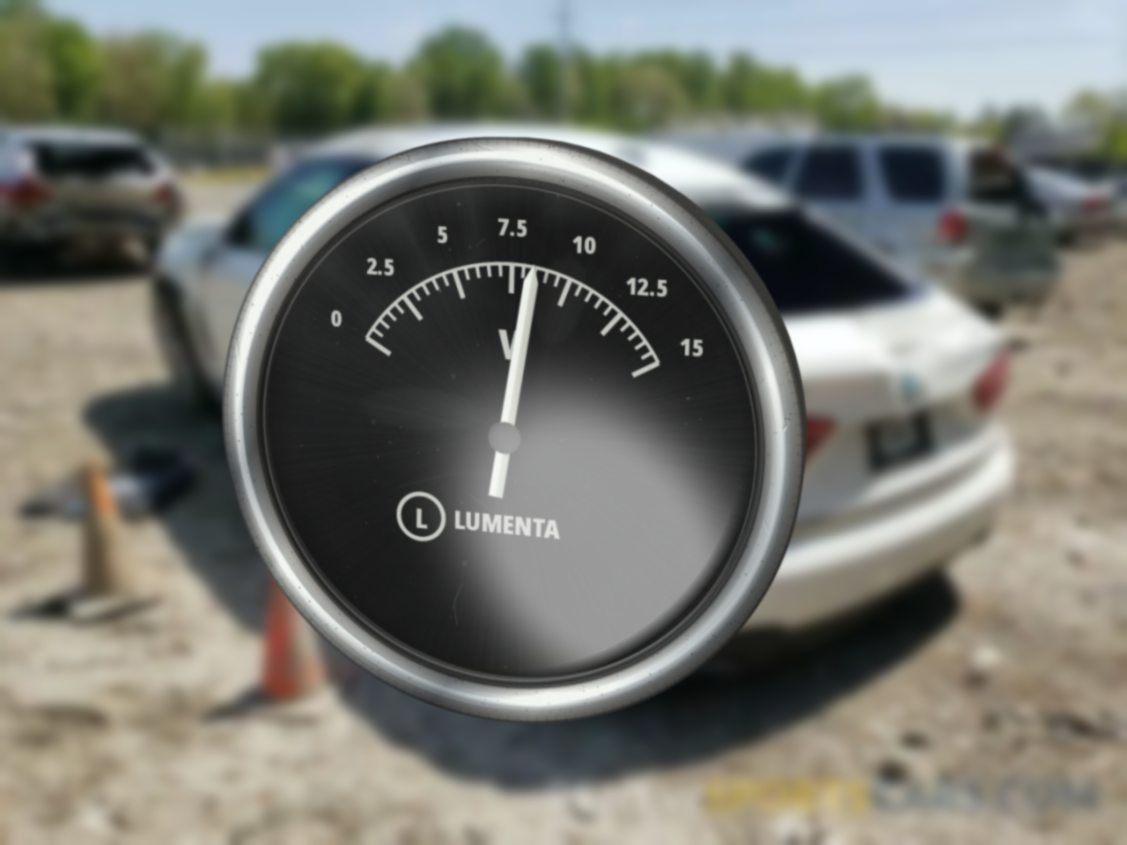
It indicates 8.5; V
